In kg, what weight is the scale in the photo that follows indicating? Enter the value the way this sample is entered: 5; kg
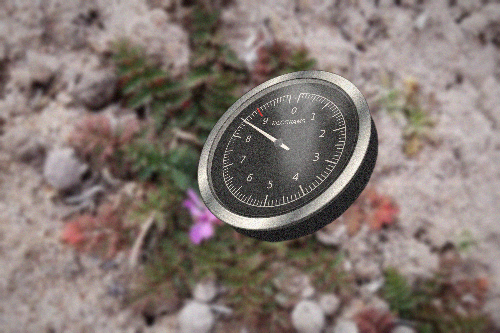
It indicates 8.5; kg
